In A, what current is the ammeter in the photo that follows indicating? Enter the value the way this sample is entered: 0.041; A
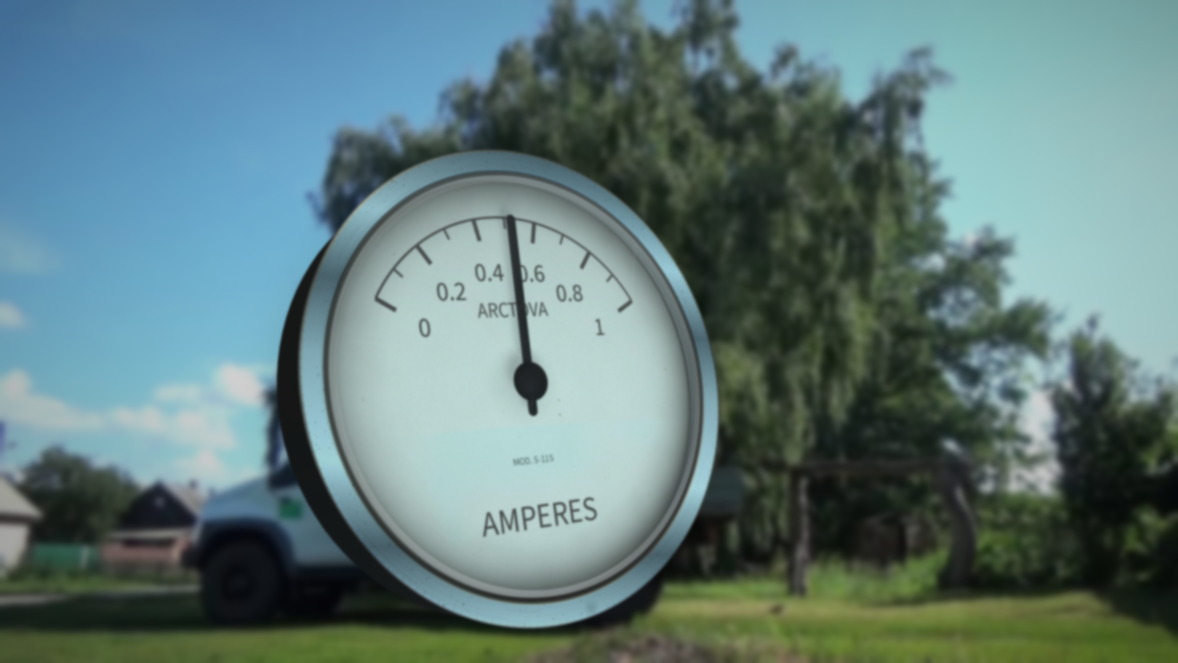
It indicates 0.5; A
